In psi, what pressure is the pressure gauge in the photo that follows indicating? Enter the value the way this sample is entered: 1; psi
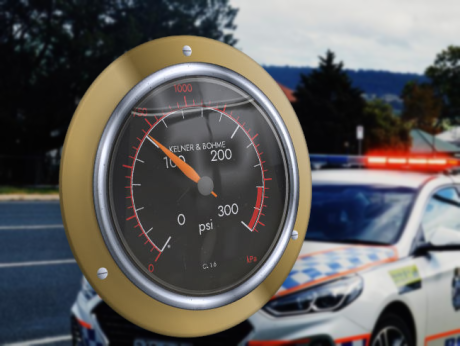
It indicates 100; psi
